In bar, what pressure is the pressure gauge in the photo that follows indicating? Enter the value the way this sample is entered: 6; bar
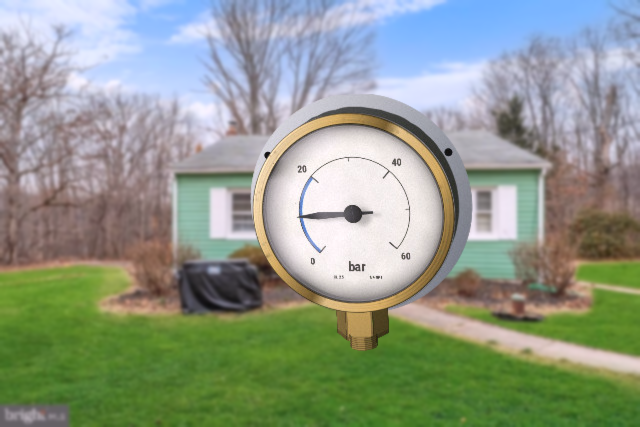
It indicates 10; bar
